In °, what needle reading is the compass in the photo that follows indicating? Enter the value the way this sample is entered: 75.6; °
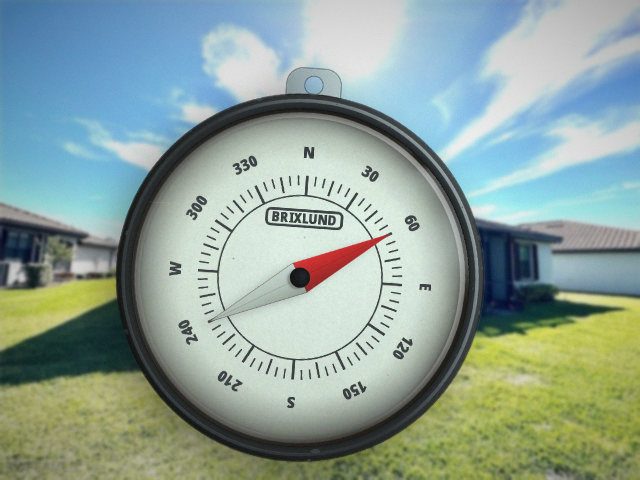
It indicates 60; °
